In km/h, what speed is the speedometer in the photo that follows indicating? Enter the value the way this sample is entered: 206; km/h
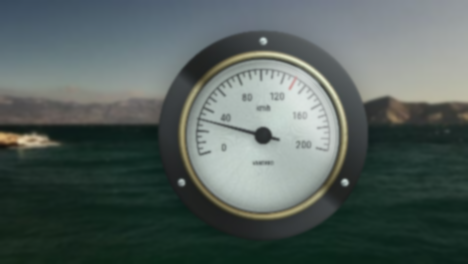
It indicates 30; km/h
